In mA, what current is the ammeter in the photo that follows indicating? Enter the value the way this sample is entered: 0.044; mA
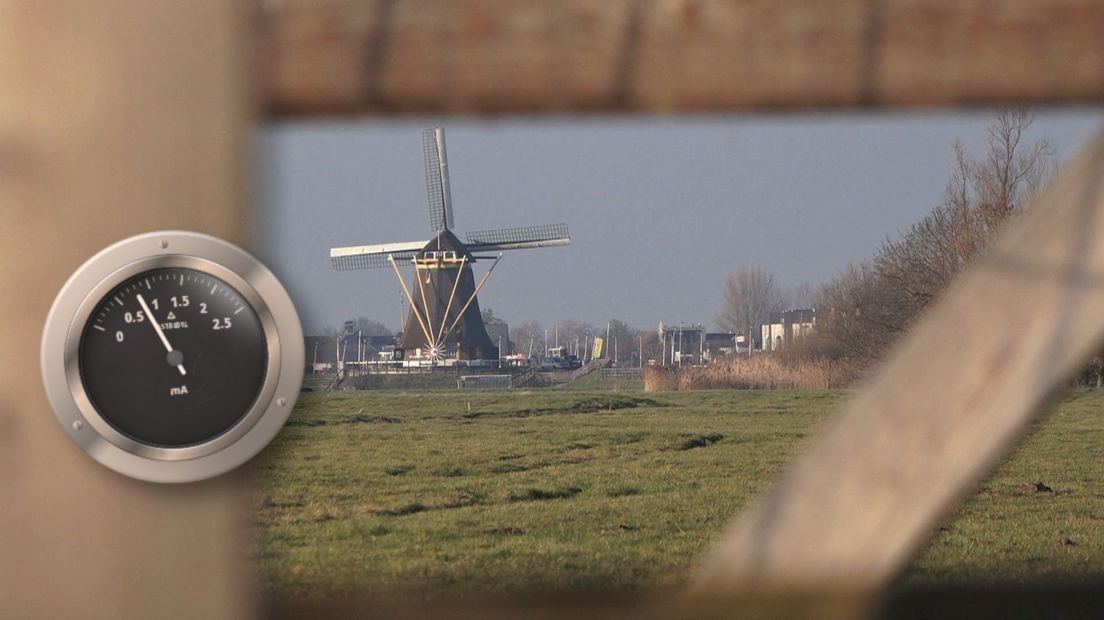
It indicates 0.8; mA
